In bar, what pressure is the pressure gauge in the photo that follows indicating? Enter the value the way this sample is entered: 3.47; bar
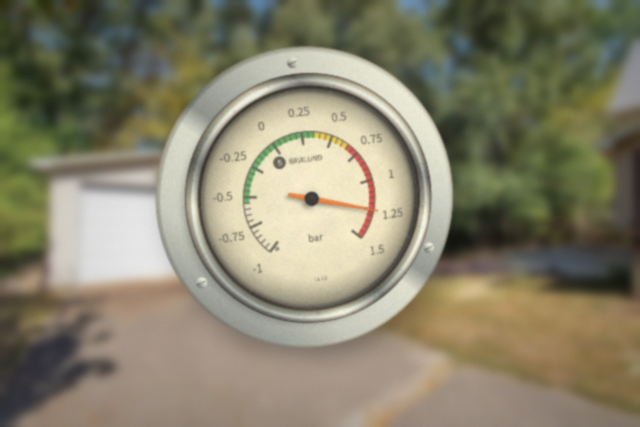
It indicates 1.25; bar
